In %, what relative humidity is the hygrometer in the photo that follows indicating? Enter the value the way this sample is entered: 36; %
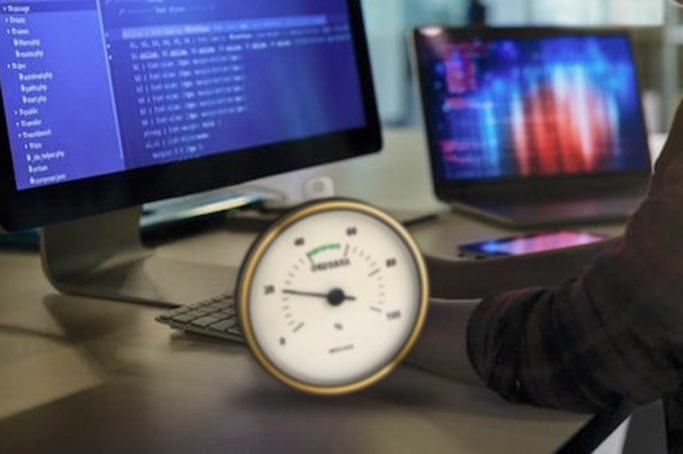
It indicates 20; %
